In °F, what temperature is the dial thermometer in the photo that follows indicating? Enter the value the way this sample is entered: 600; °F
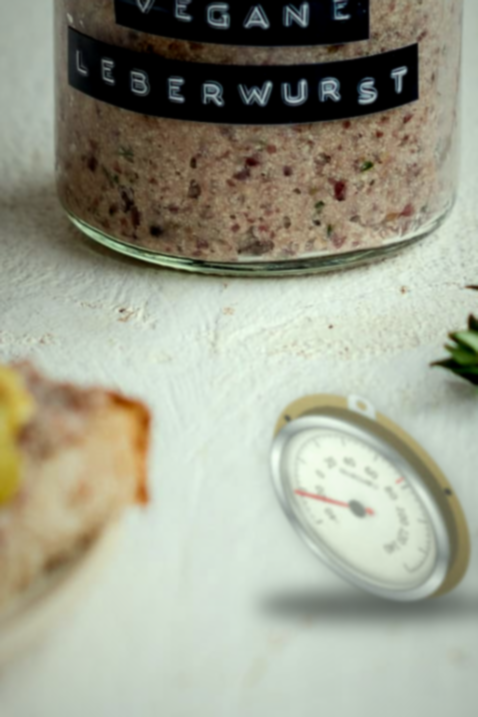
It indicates -20; °F
